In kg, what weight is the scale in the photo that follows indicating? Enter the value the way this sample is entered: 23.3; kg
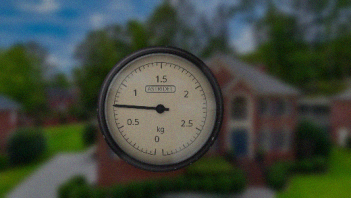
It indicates 0.75; kg
